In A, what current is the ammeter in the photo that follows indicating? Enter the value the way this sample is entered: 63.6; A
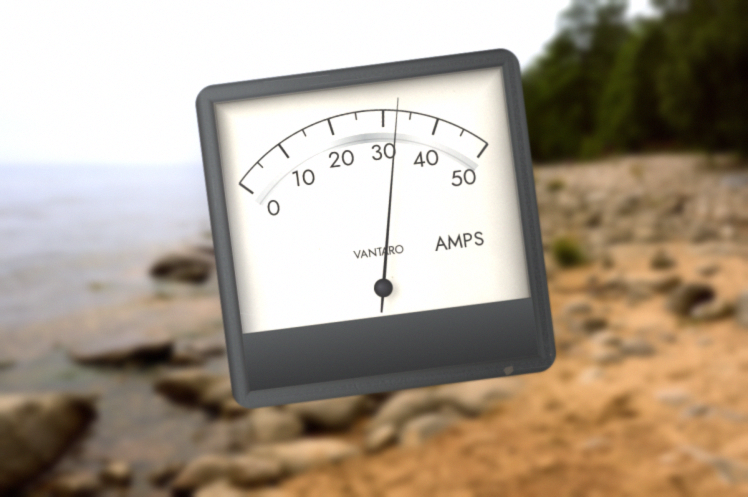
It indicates 32.5; A
